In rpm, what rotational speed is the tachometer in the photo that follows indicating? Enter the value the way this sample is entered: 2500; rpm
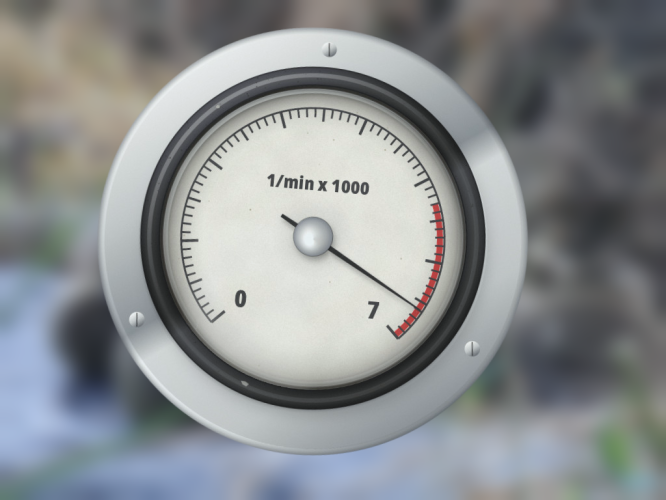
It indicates 6600; rpm
